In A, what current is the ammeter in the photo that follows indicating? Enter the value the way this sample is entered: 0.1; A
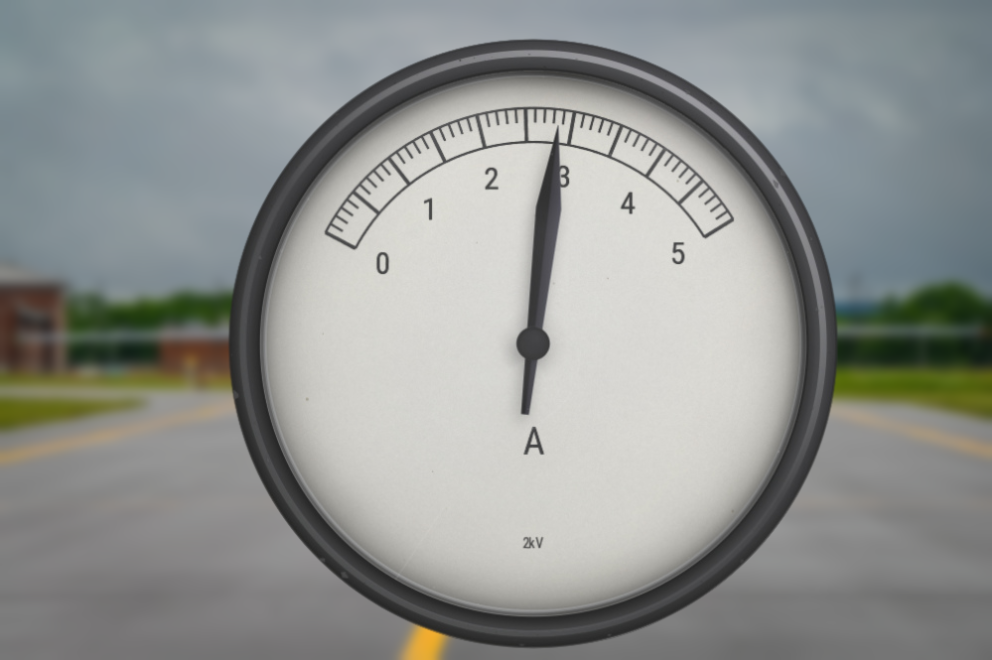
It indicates 2.85; A
